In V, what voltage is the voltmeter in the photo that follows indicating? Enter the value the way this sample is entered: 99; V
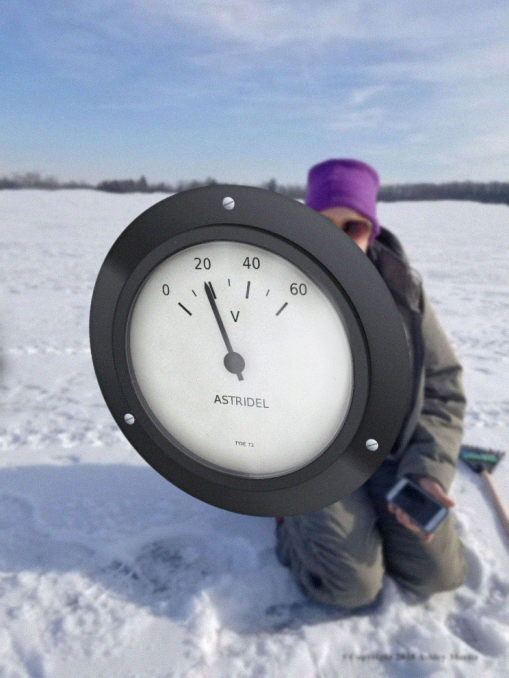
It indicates 20; V
